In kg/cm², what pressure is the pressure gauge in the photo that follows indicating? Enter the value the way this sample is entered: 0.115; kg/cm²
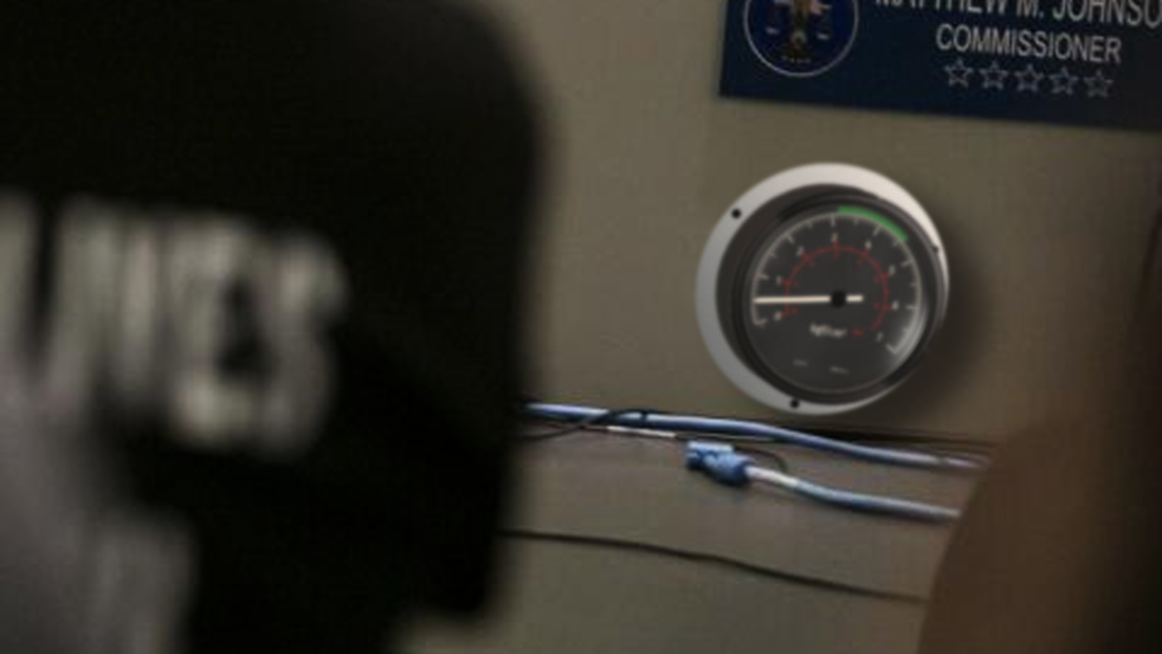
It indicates 0.5; kg/cm²
